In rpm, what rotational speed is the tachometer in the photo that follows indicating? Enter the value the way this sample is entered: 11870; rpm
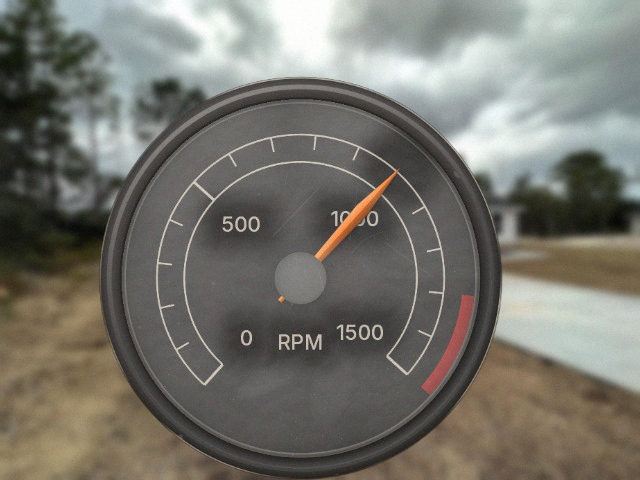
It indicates 1000; rpm
